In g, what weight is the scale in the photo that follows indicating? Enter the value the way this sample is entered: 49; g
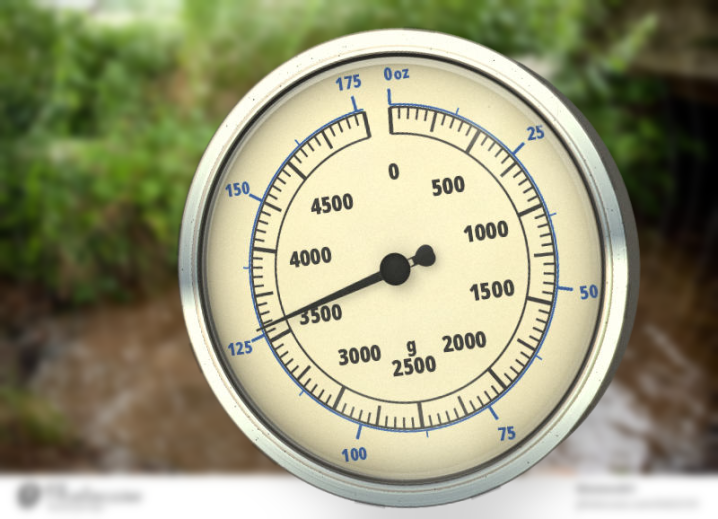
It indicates 3575; g
